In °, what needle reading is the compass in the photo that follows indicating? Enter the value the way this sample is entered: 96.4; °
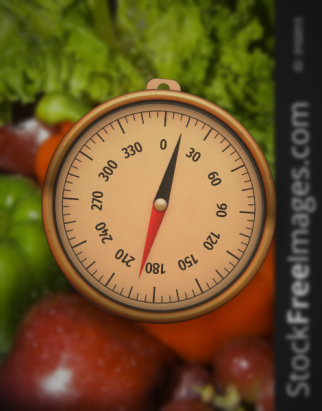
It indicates 192.5; °
